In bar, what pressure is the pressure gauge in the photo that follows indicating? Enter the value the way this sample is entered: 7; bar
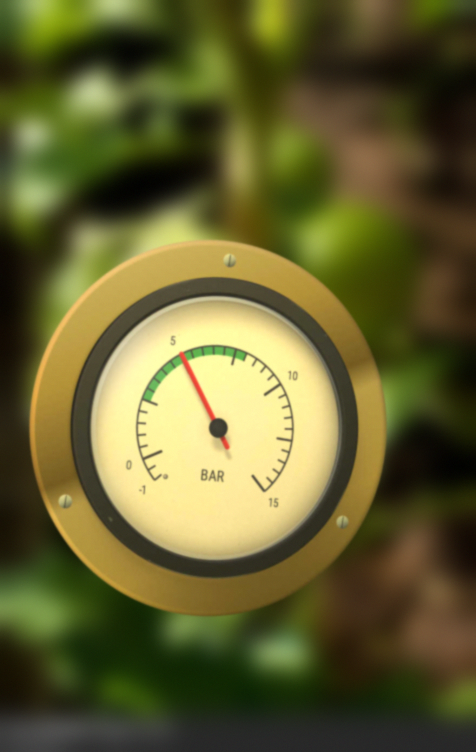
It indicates 5; bar
